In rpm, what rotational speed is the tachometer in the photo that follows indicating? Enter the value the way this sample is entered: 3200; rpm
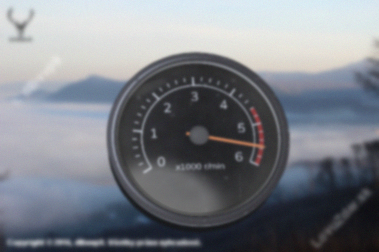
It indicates 5600; rpm
